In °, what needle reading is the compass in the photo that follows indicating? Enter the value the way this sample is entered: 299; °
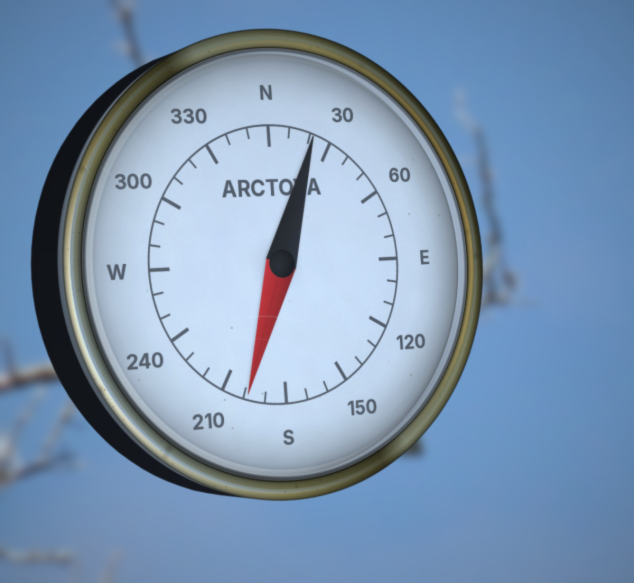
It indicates 200; °
